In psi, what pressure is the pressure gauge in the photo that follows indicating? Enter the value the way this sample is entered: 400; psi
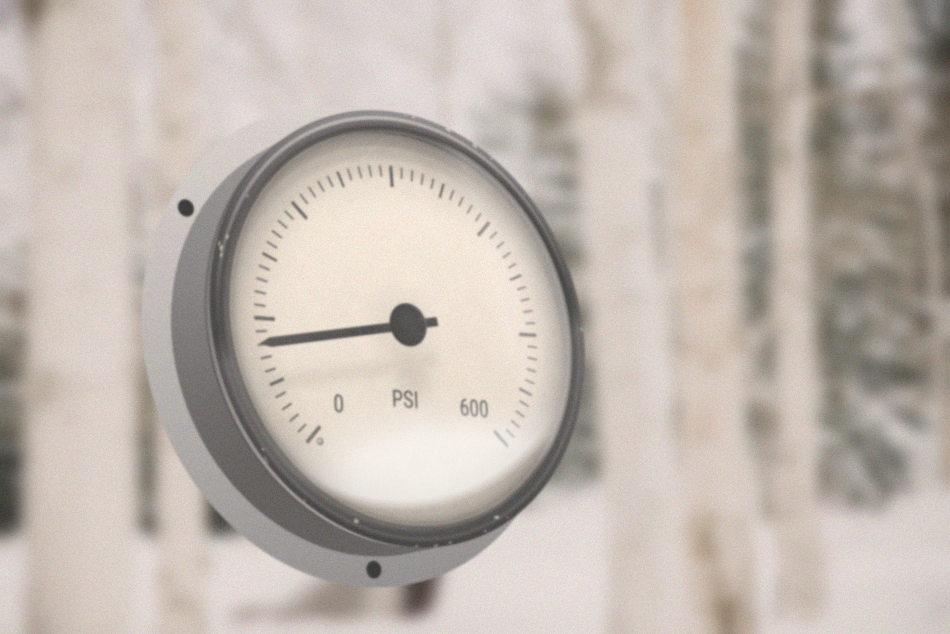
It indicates 80; psi
